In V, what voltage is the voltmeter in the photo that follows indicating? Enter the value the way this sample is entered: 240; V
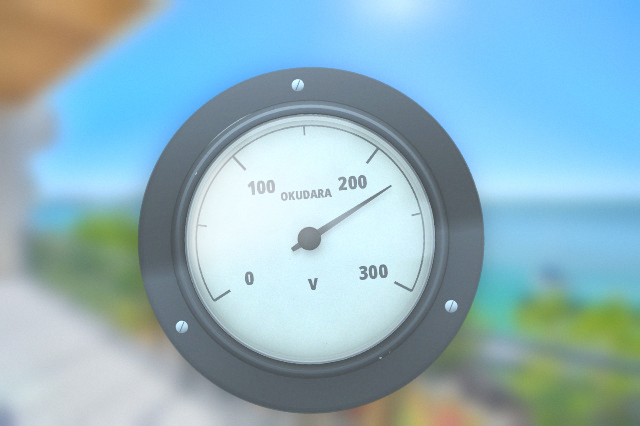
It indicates 225; V
